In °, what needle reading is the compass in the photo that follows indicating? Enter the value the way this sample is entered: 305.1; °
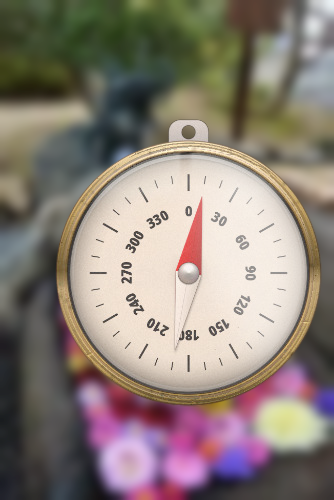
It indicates 10; °
